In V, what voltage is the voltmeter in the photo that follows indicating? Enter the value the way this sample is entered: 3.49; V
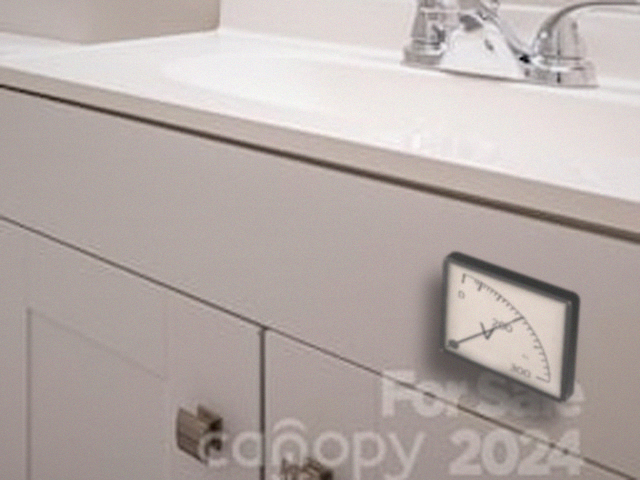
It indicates 200; V
